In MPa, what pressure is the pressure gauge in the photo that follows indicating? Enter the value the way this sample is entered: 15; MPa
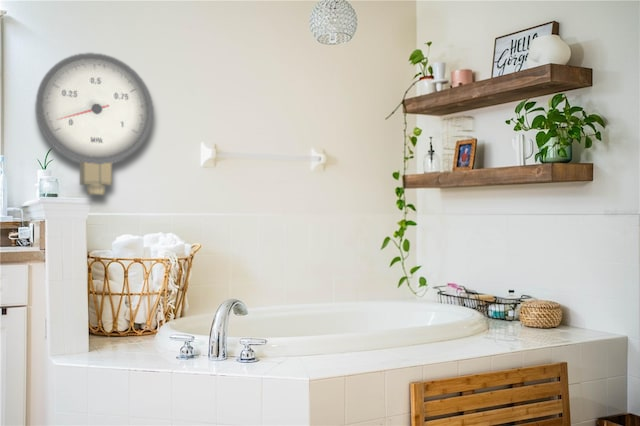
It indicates 0.05; MPa
